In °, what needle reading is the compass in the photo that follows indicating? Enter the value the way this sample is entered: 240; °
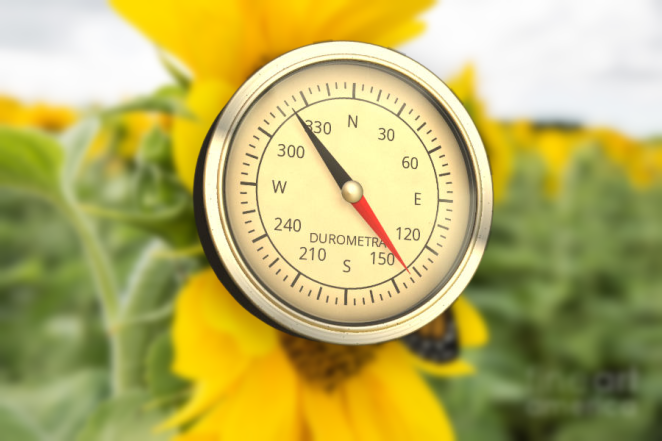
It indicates 140; °
